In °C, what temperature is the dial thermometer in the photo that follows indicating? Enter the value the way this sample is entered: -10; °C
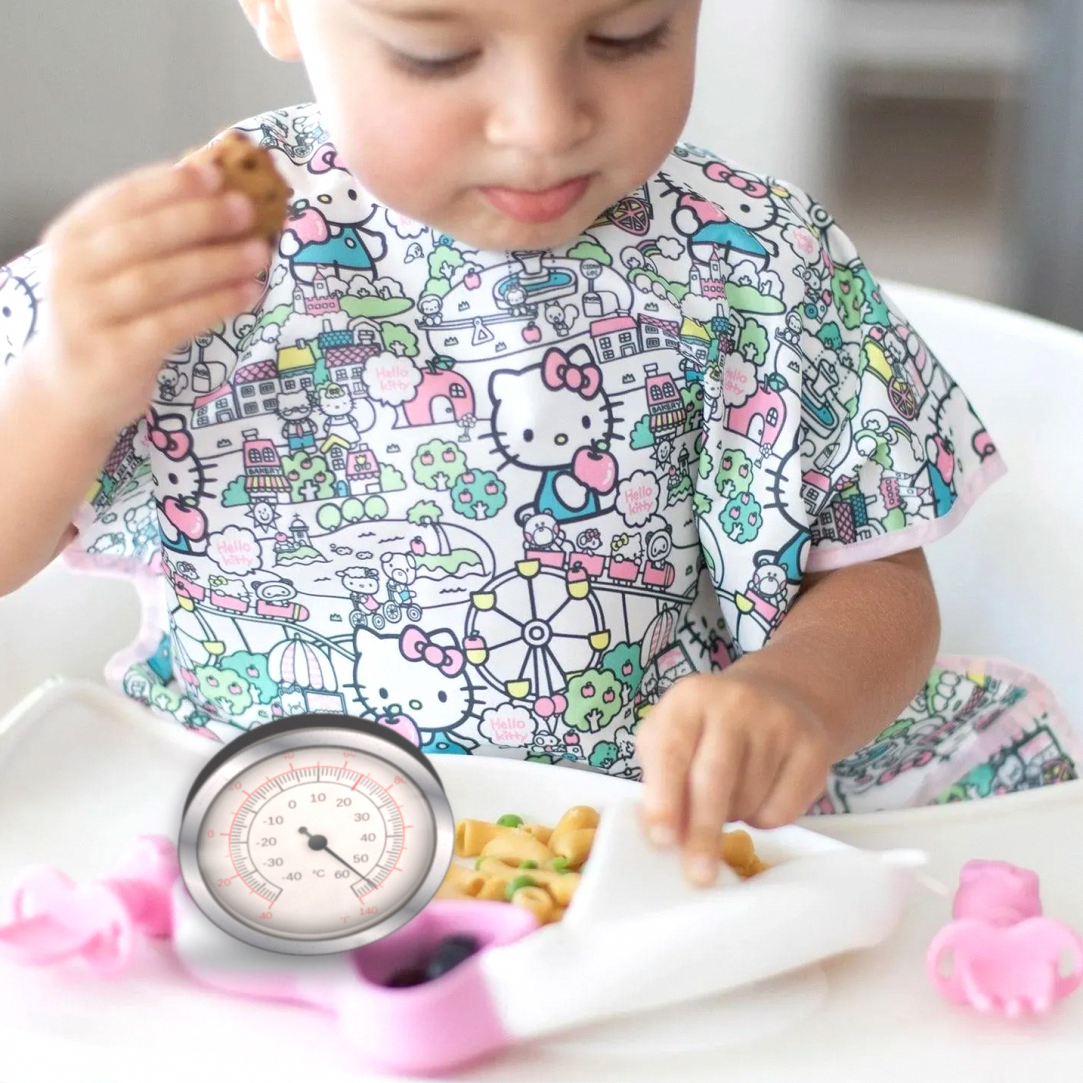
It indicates 55; °C
